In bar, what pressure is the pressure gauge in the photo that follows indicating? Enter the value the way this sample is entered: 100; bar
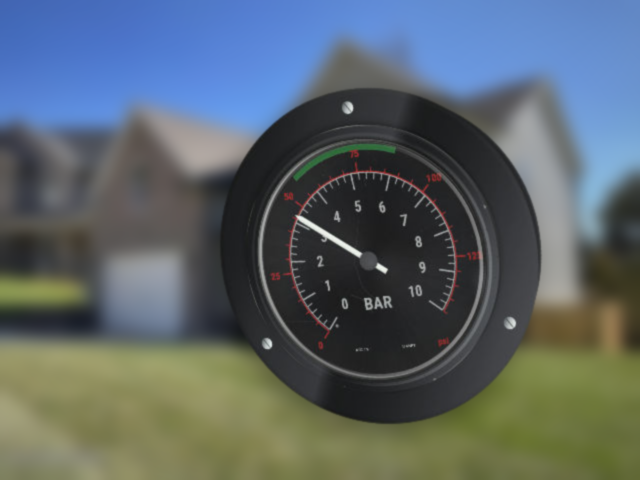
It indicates 3.2; bar
